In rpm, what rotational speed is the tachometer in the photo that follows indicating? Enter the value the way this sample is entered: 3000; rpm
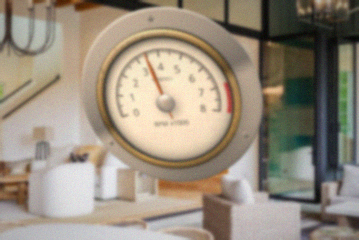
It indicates 3500; rpm
